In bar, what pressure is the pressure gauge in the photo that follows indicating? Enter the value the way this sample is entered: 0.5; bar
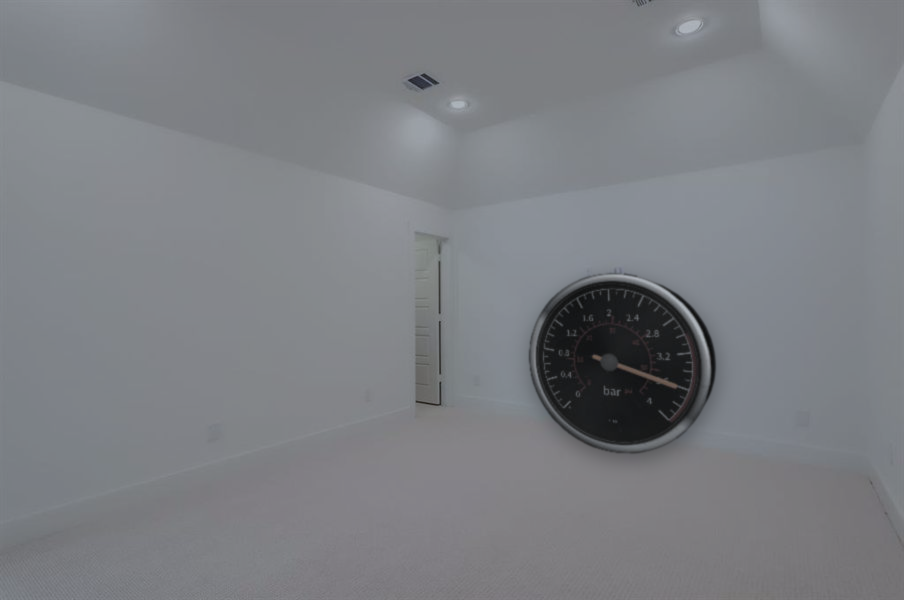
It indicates 3.6; bar
